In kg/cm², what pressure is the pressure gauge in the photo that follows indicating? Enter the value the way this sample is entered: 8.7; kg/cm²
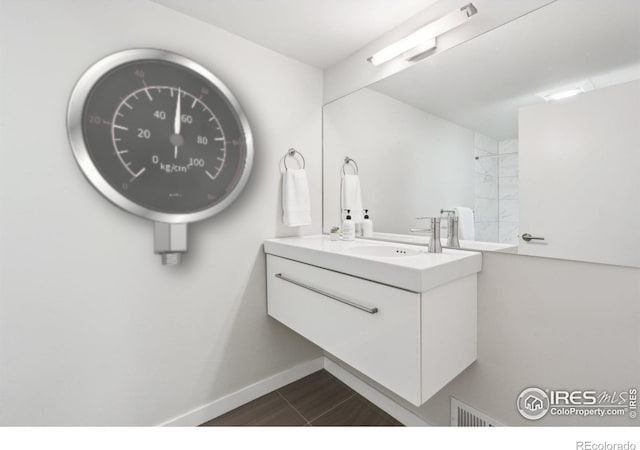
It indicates 52.5; kg/cm²
